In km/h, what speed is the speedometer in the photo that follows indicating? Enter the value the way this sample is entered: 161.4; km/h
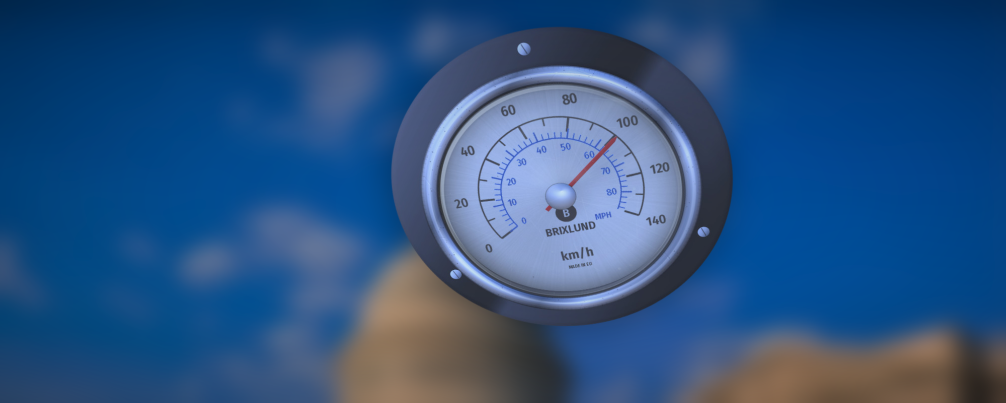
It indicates 100; km/h
